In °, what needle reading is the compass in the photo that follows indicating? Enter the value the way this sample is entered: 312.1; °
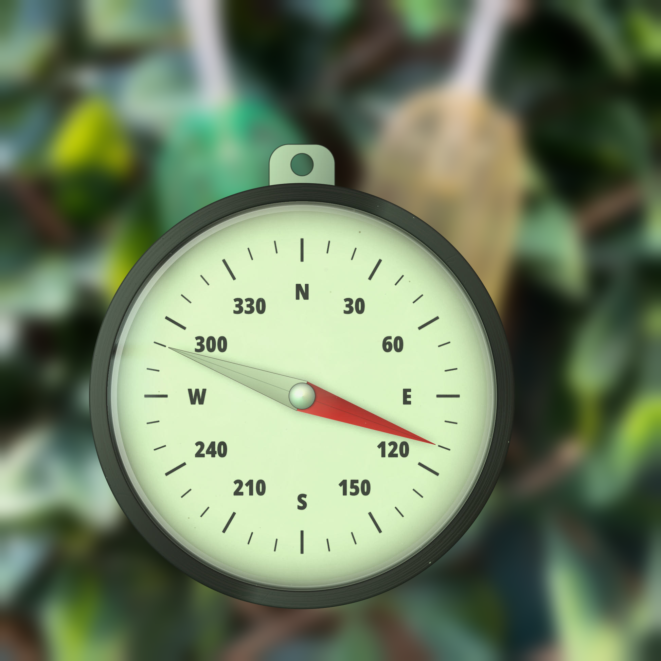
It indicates 110; °
